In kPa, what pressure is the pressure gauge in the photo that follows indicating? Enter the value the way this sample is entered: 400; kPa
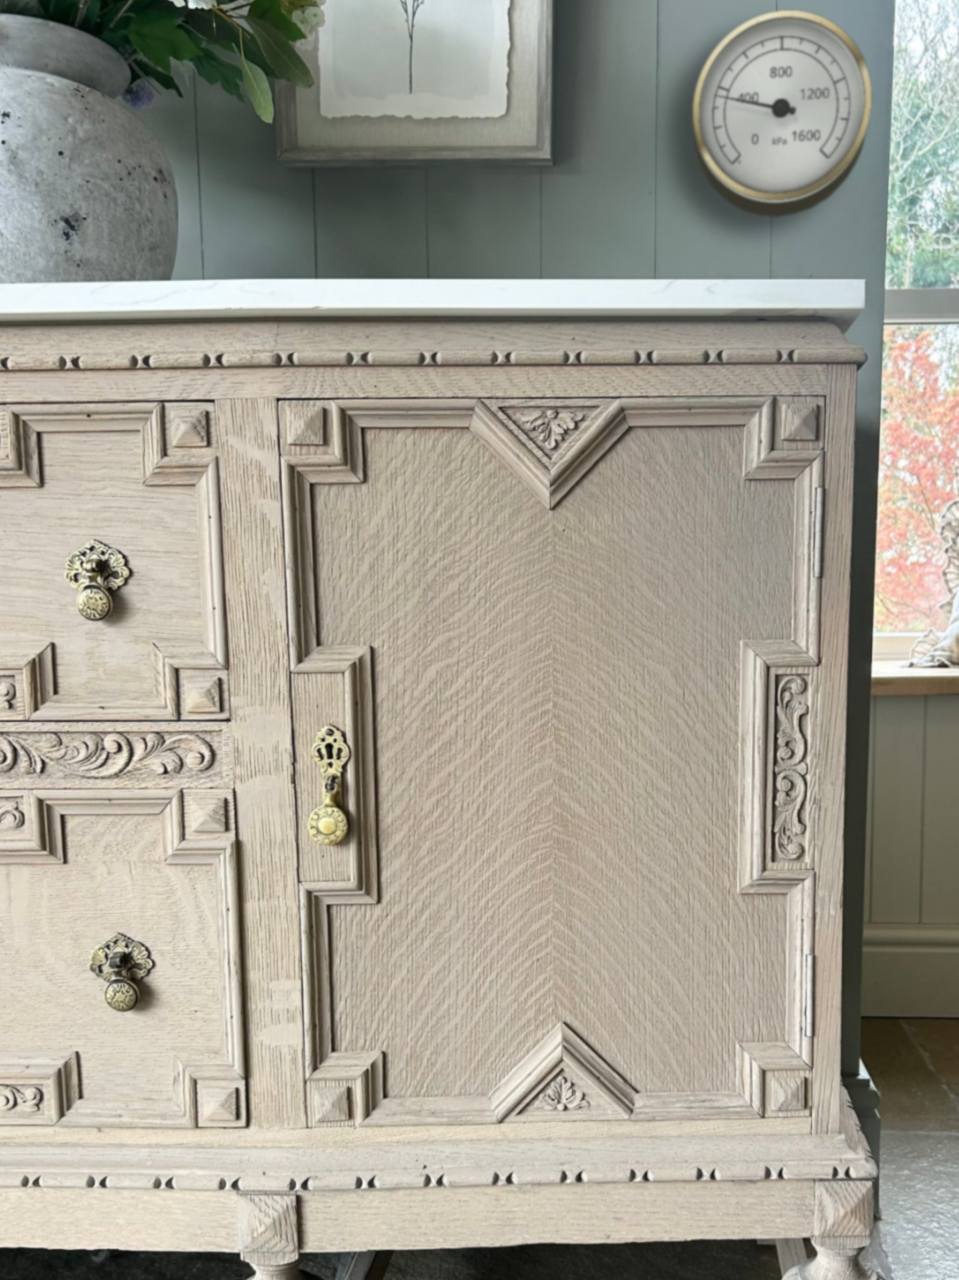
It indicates 350; kPa
